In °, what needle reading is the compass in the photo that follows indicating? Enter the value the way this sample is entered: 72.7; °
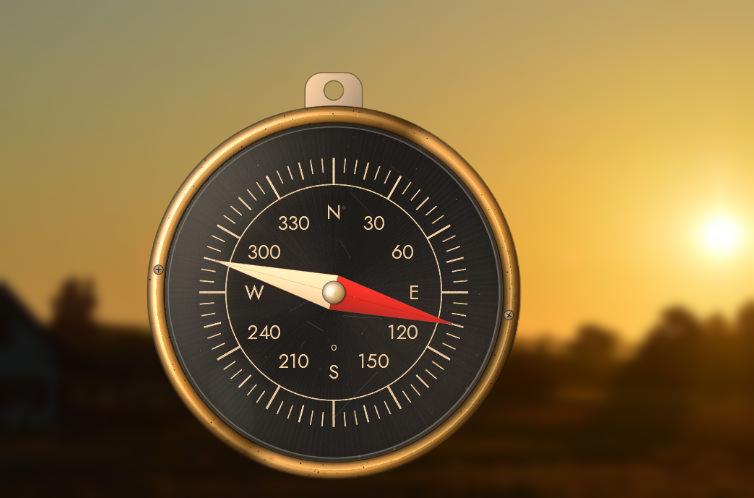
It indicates 105; °
